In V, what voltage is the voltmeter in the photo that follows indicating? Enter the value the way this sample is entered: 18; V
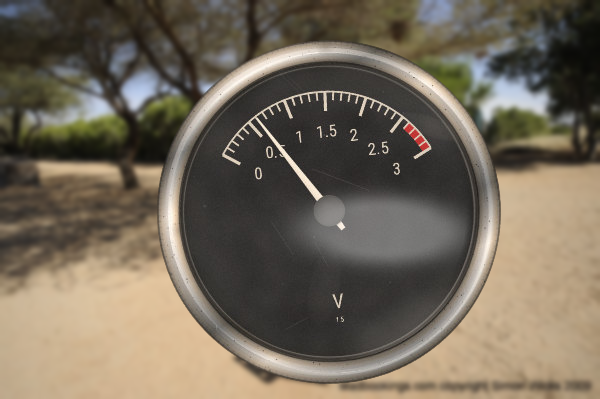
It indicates 0.6; V
